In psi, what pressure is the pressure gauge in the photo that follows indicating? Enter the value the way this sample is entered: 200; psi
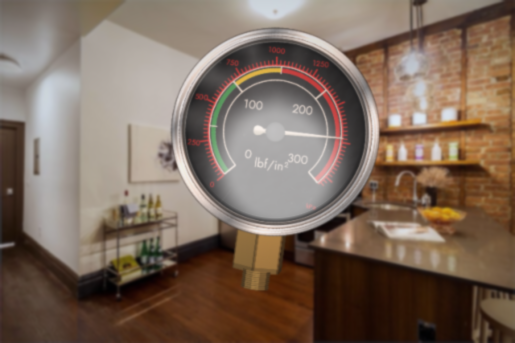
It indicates 250; psi
